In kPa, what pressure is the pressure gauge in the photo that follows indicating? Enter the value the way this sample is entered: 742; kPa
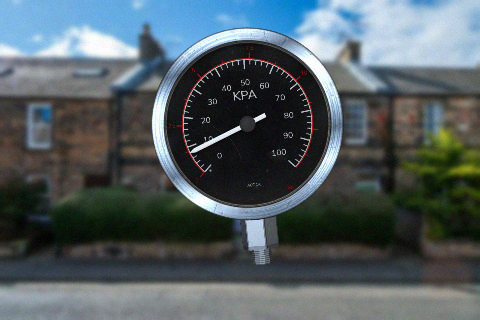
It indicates 8; kPa
